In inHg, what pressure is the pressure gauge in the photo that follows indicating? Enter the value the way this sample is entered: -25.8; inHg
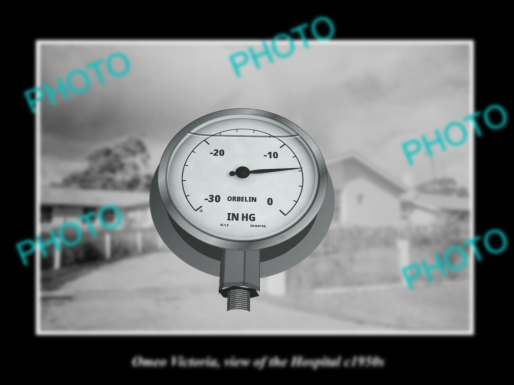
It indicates -6; inHg
